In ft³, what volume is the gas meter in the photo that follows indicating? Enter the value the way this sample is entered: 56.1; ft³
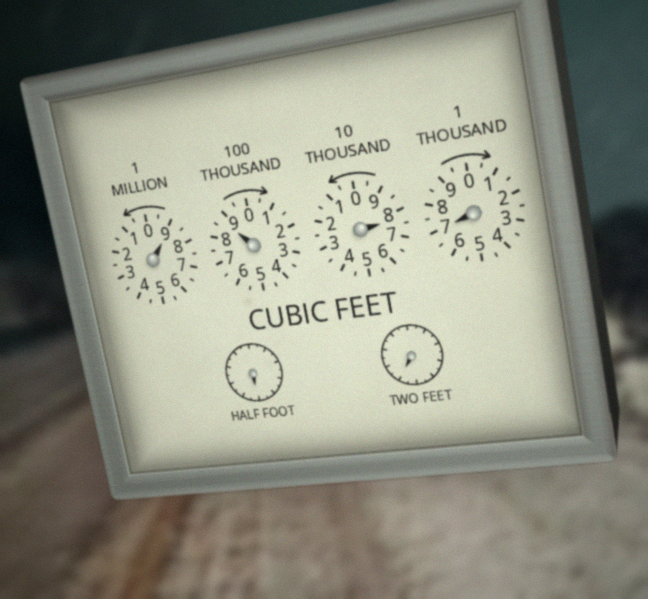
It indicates 887700; ft³
